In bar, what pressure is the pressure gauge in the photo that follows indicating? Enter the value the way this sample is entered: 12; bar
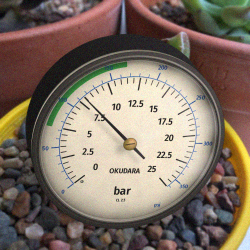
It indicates 8; bar
